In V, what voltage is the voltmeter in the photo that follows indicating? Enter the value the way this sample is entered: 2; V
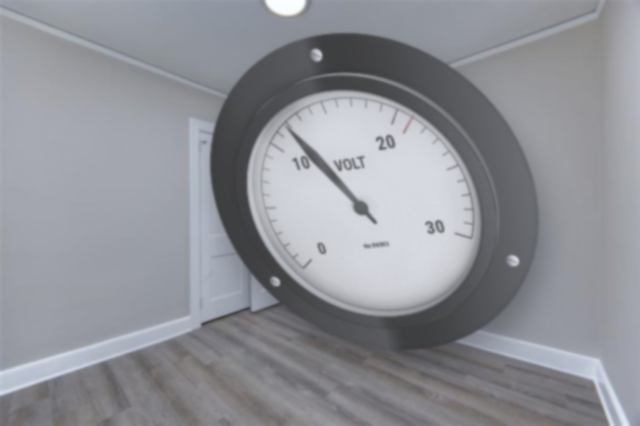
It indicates 12; V
